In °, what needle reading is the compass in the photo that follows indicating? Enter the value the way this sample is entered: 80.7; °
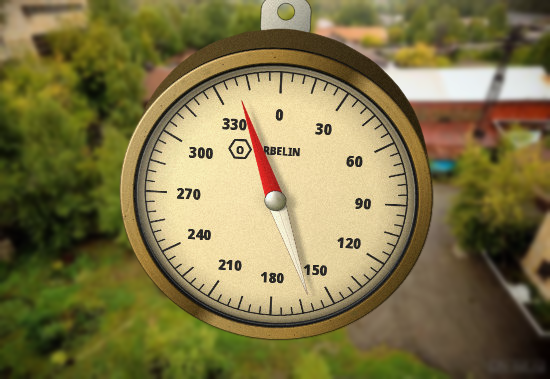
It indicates 340; °
